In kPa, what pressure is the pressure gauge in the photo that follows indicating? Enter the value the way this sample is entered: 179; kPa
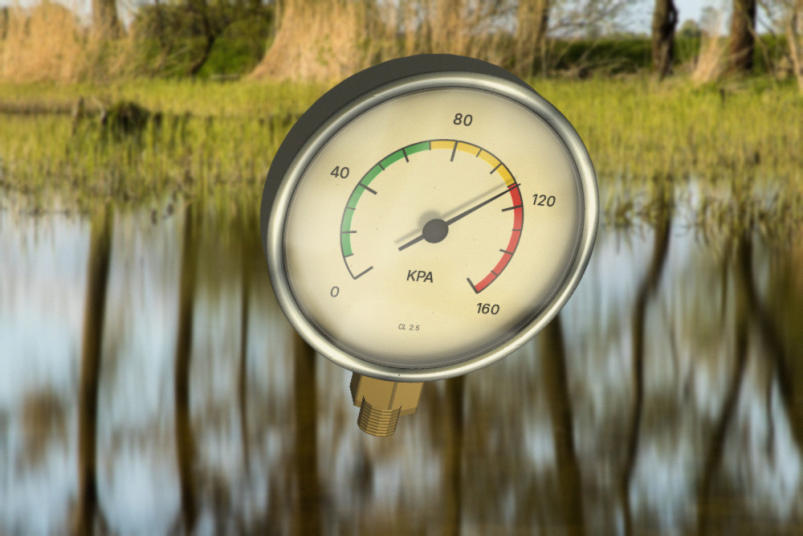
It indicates 110; kPa
